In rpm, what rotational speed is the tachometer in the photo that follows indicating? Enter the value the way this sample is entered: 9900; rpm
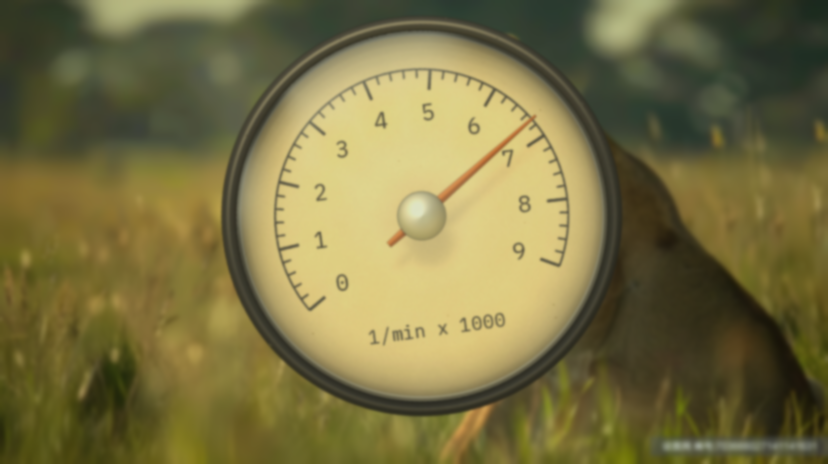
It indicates 6700; rpm
